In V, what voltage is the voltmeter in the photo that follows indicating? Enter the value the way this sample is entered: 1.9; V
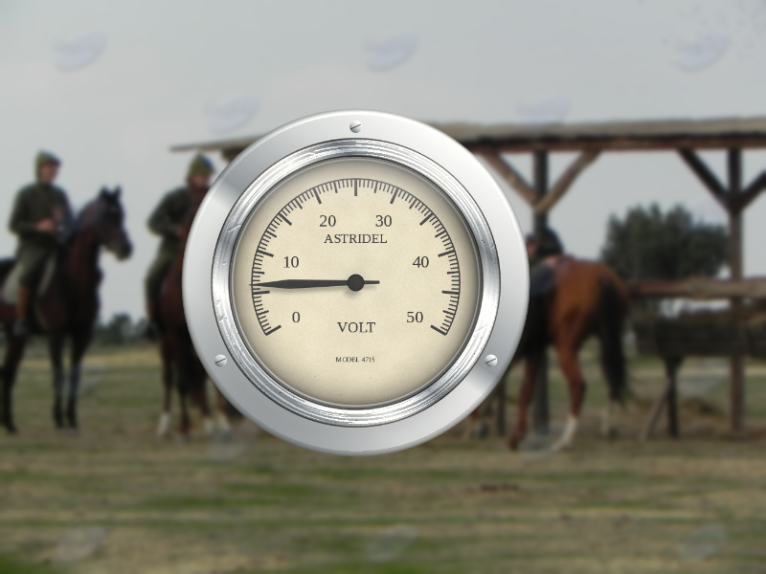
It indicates 6; V
